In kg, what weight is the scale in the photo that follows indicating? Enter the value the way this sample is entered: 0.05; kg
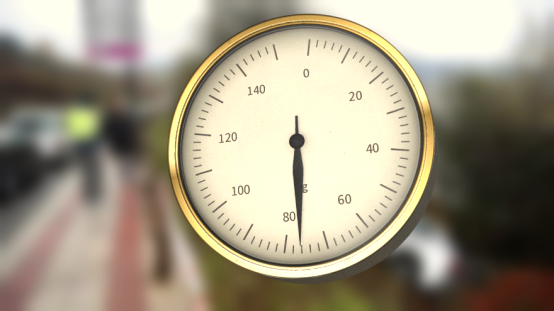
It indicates 76; kg
